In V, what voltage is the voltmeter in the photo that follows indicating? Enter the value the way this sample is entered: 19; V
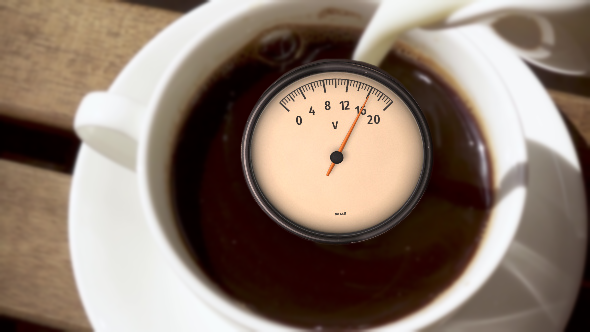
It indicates 16; V
